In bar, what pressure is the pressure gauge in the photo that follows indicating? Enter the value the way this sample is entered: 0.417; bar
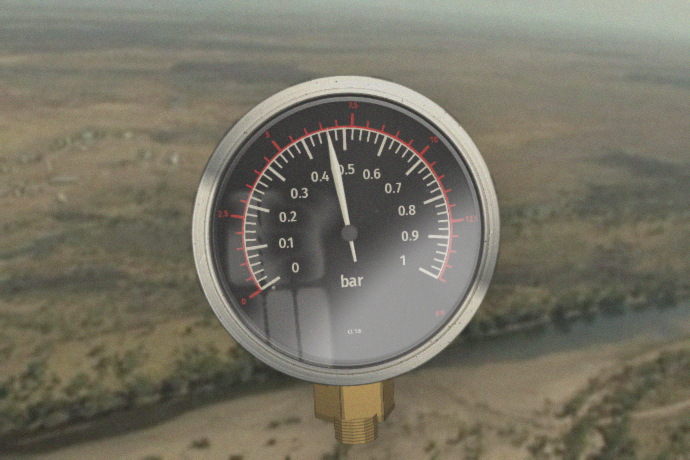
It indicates 0.46; bar
